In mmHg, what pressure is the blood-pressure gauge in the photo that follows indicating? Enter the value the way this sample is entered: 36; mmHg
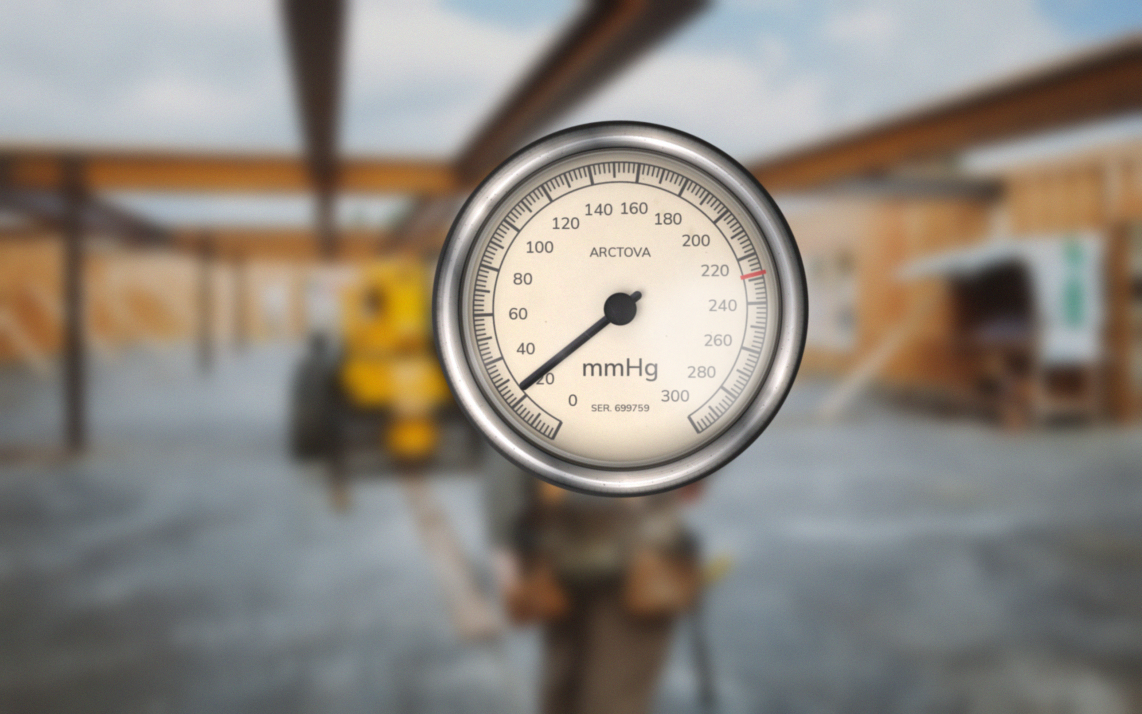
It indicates 24; mmHg
